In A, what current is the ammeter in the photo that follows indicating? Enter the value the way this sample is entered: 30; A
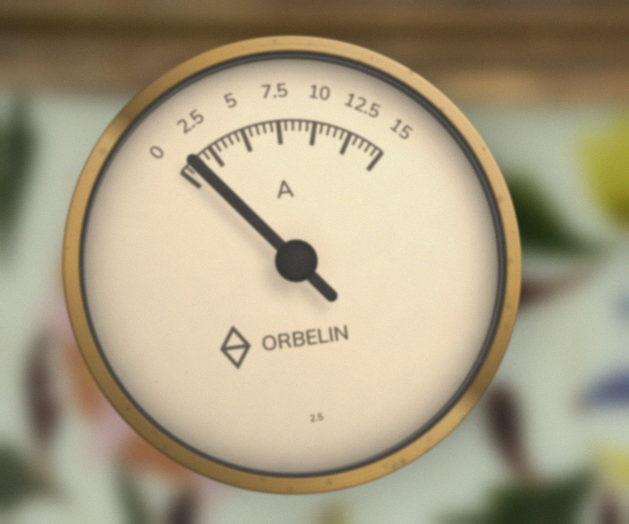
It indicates 1; A
